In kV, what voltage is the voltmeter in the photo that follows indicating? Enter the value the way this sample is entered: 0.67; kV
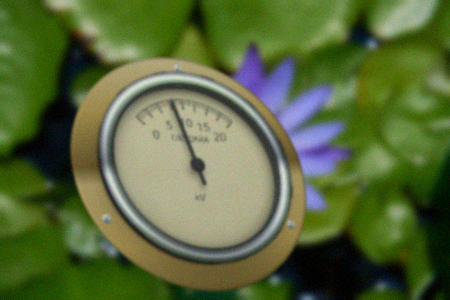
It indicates 7.5; kV
